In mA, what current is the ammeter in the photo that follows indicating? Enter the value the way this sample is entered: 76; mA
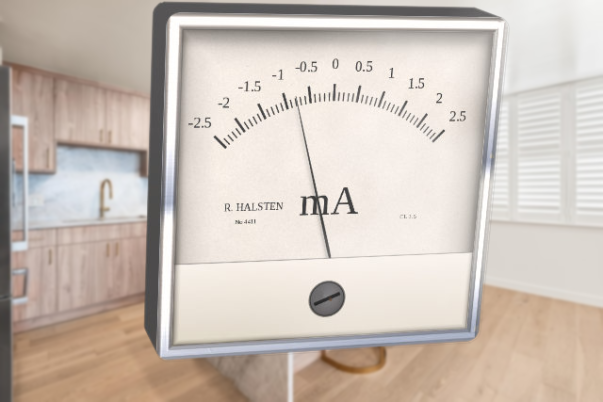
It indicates -0.8; mA
